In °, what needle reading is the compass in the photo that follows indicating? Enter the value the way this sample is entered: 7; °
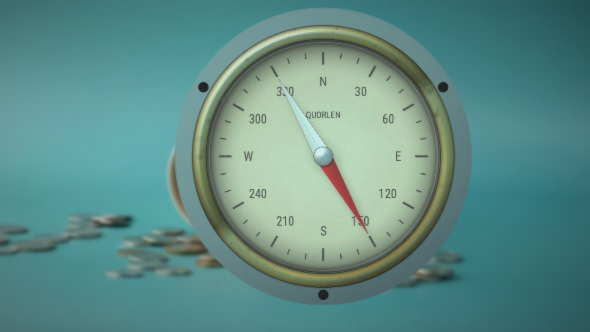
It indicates 150; °
